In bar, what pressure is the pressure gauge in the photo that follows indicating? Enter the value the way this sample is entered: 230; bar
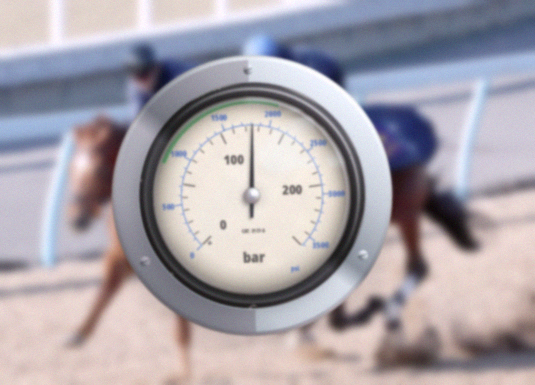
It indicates 125; bar
